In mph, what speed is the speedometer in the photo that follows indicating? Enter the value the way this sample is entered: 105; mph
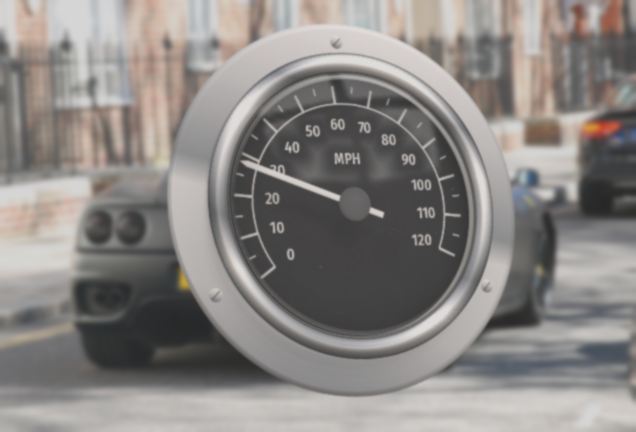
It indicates 27.5; mph
